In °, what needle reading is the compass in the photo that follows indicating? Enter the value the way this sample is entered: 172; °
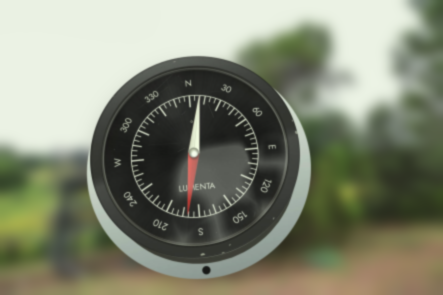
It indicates 190; °
